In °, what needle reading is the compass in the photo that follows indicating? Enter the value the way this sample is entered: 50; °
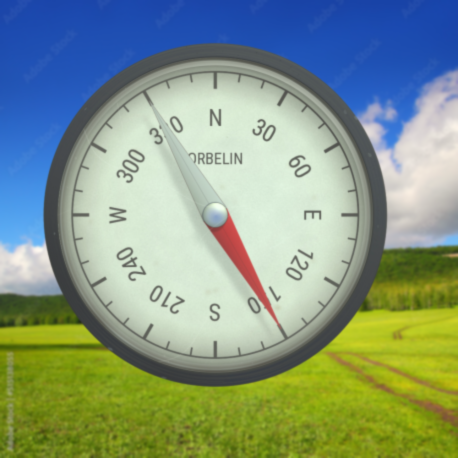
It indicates 150; °
